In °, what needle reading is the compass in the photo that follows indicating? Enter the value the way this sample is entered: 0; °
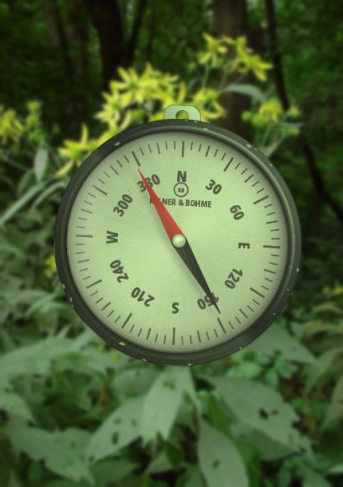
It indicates 327.5; °
